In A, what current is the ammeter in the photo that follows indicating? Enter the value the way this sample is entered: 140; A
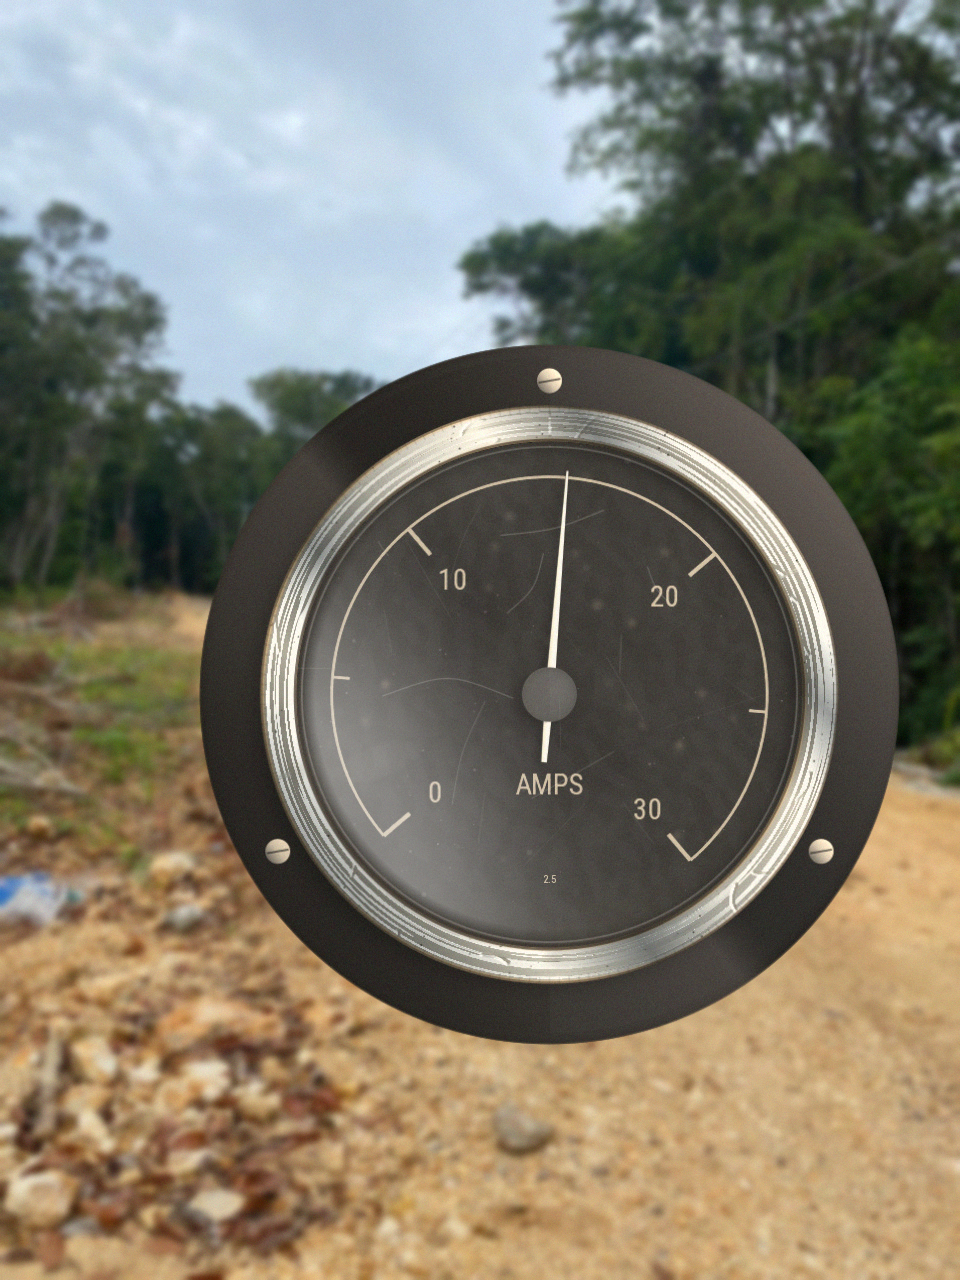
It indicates 15; A
